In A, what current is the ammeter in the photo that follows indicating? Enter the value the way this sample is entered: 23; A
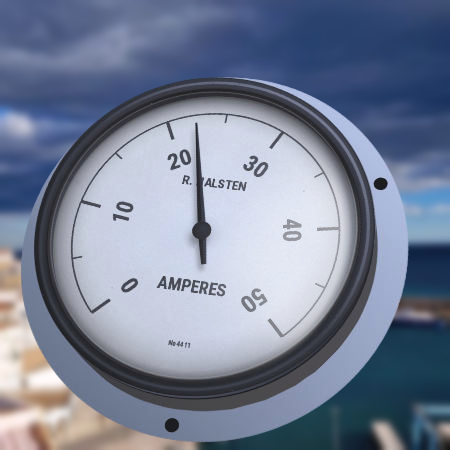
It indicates 22.5; A
